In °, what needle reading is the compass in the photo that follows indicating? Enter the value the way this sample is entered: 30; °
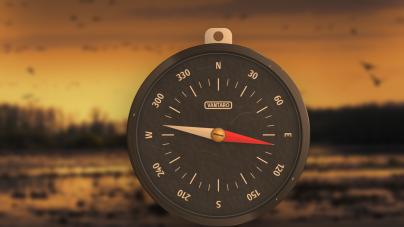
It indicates 100; °
